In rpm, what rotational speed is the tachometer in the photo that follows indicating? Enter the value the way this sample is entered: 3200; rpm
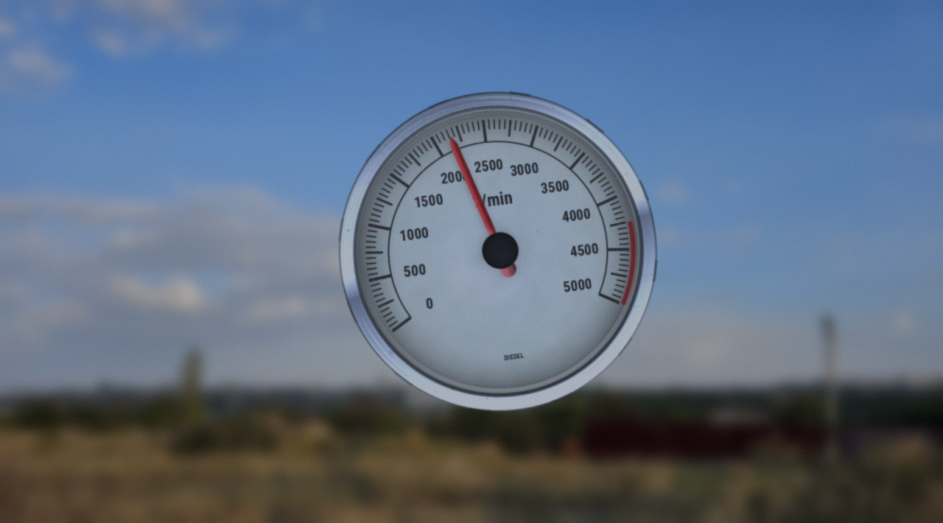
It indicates 2150; rpm
